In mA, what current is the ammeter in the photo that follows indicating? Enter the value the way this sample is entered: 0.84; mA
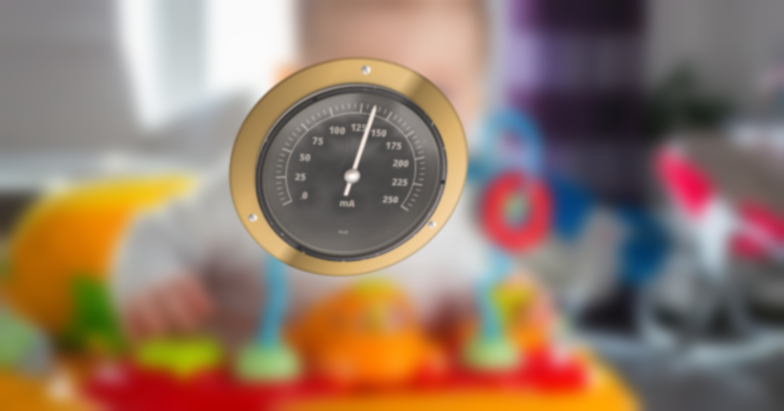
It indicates 135; mA
